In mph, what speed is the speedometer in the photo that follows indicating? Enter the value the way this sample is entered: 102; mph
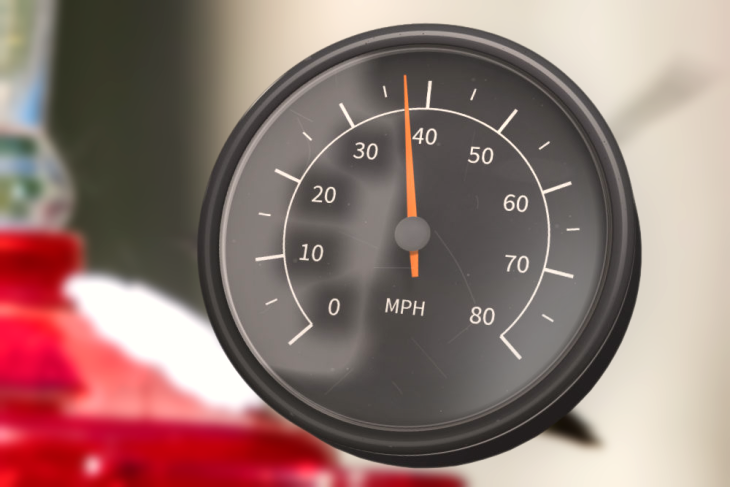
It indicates 37.5; mph
